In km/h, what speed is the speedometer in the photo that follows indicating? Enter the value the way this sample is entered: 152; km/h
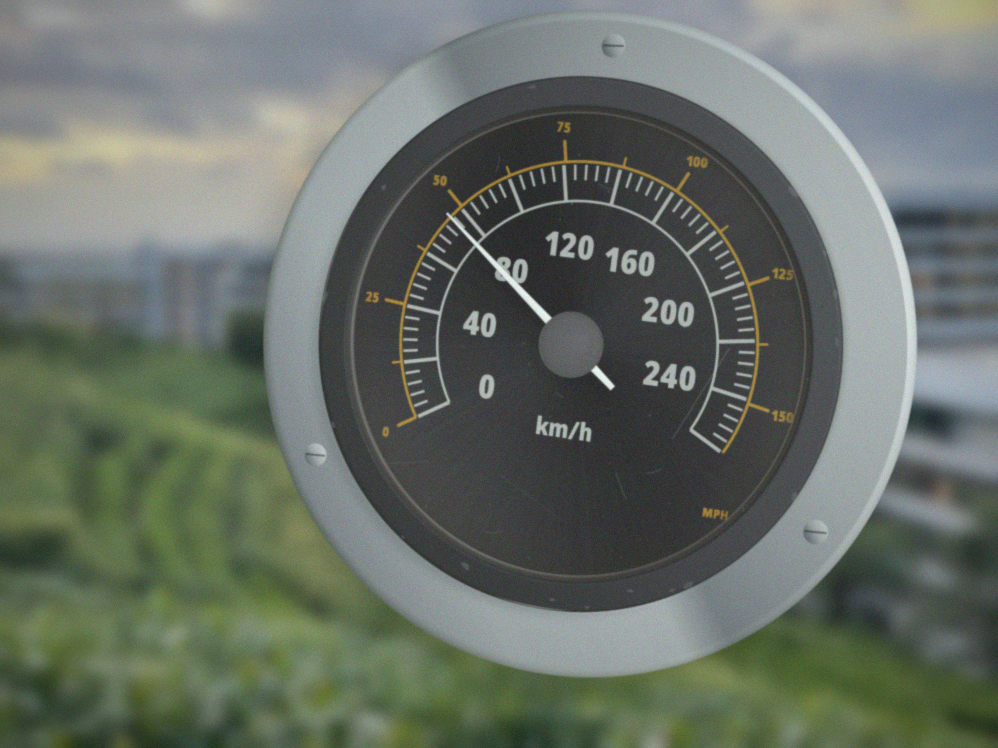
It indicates 76; km/h
